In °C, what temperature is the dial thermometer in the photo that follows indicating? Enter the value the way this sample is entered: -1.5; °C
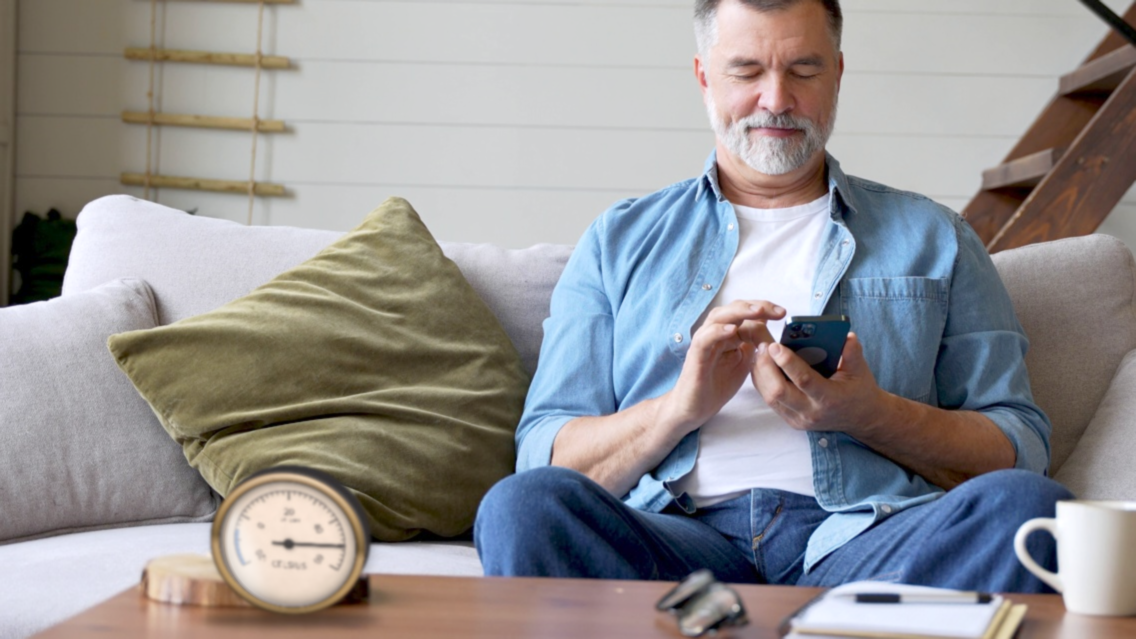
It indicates 50; °C
